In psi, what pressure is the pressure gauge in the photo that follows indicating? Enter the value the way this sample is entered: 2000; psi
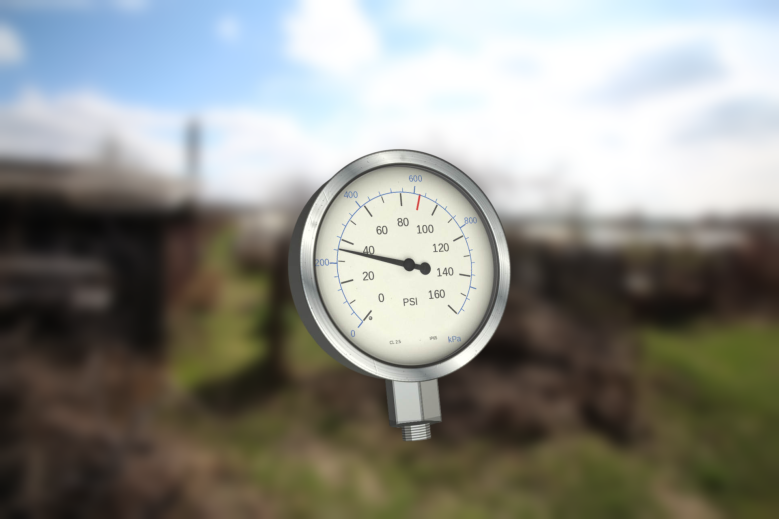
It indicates 35; psi
